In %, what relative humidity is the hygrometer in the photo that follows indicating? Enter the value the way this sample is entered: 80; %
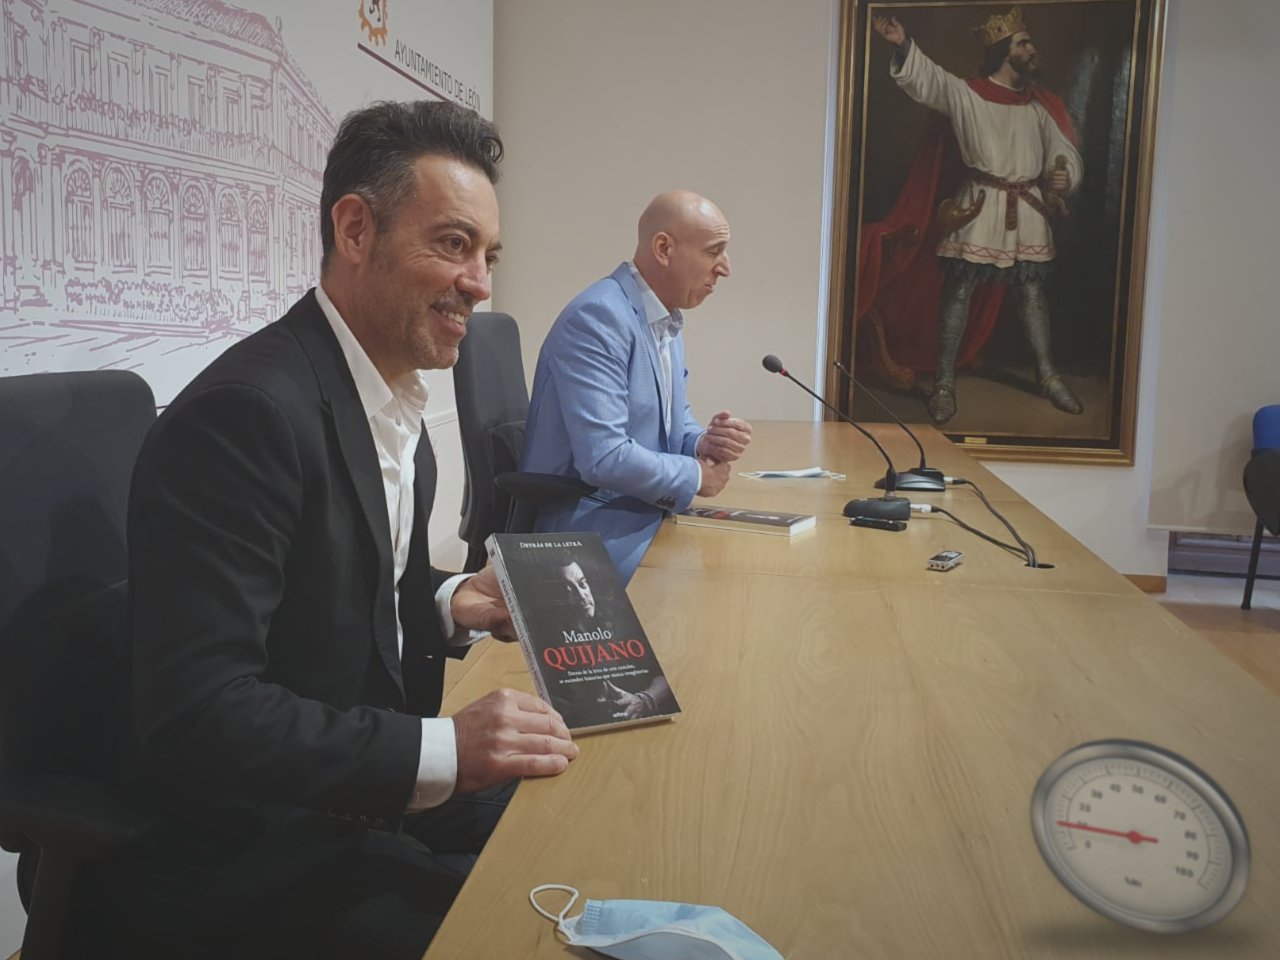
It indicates 10; %
